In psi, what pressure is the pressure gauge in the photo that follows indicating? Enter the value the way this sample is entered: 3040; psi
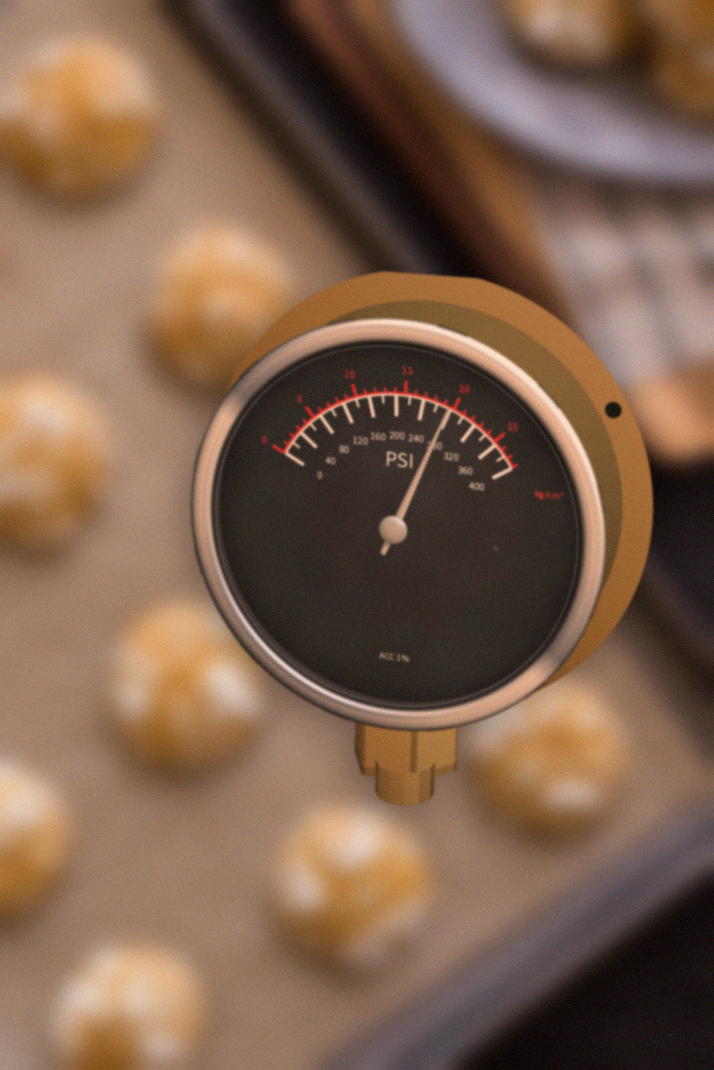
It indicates 280; psi
